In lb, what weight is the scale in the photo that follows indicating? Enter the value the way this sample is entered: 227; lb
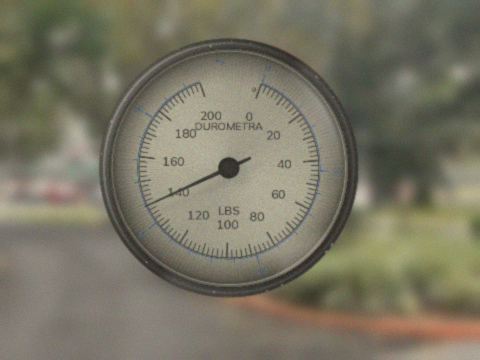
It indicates 140; lb
